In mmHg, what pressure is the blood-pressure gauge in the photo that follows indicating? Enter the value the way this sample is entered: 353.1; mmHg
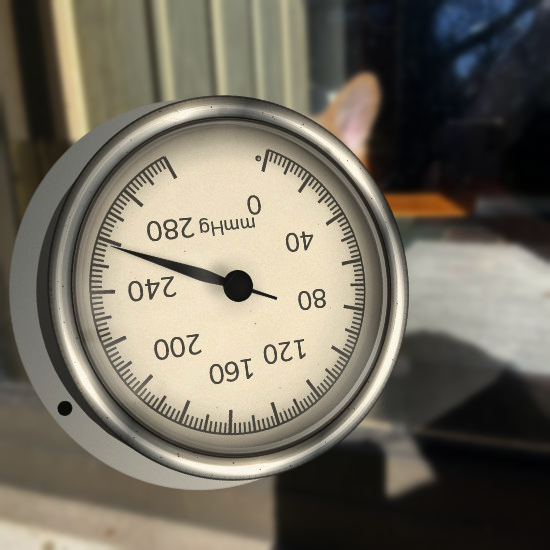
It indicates 258; mmHg
